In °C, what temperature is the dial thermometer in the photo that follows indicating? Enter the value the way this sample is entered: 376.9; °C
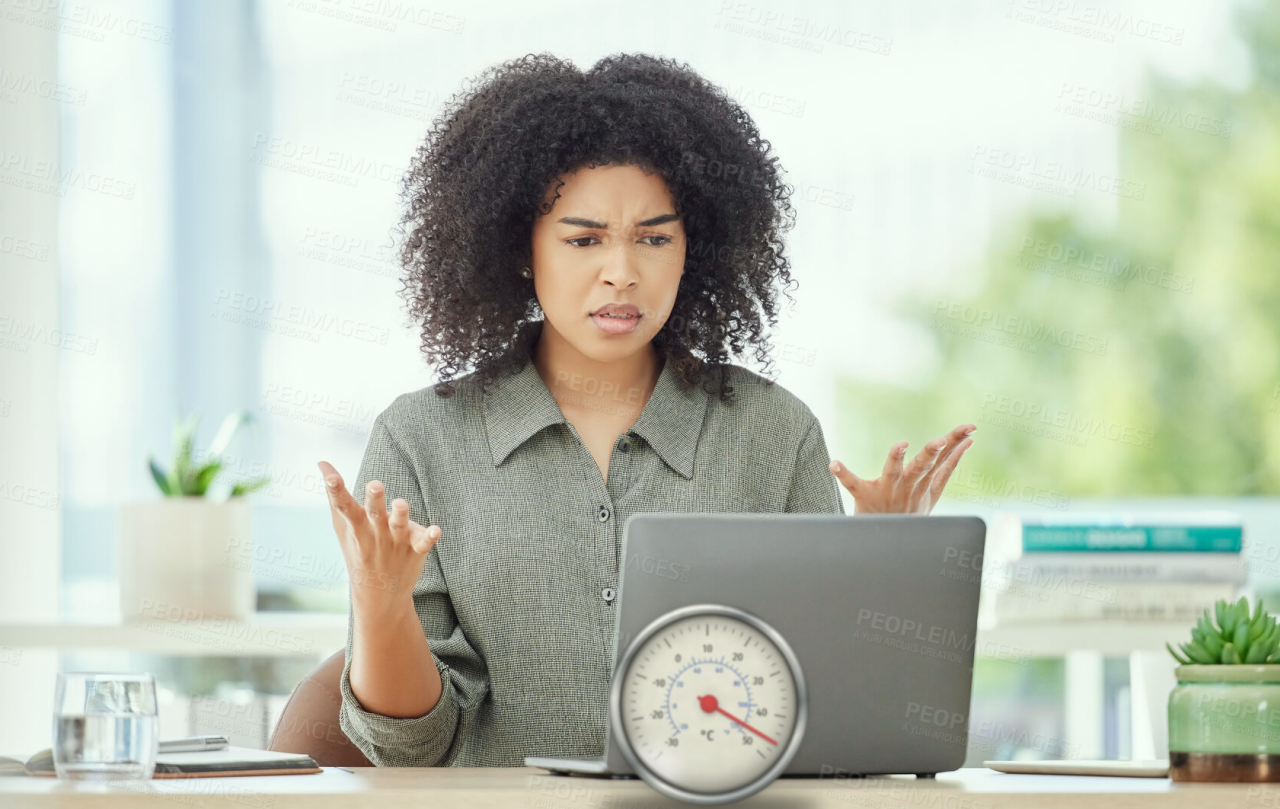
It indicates 46; °C
